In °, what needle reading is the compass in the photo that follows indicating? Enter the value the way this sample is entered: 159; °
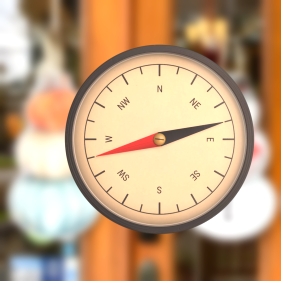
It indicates 255; °
